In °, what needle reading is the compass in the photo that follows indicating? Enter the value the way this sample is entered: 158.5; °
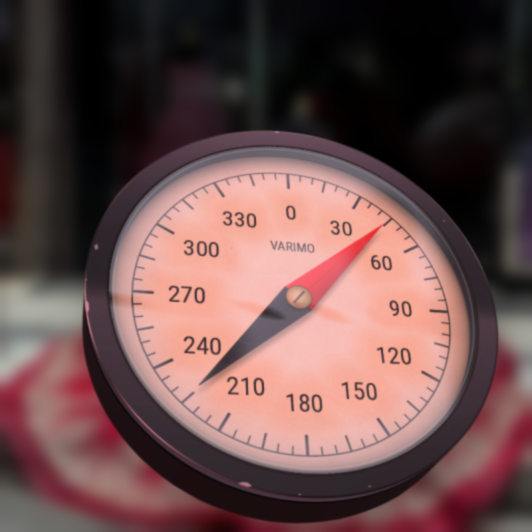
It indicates 45; °
